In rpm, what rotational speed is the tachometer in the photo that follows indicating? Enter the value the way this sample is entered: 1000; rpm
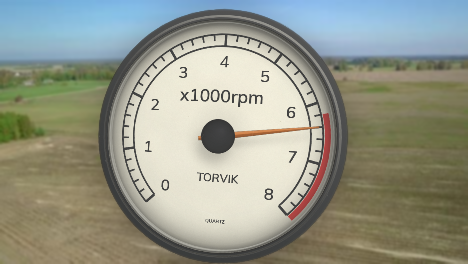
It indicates 6400; rpm
